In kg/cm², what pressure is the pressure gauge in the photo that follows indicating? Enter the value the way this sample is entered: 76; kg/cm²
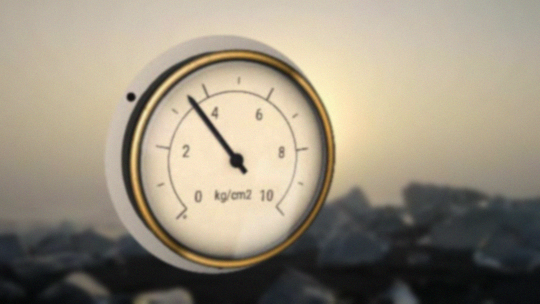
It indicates 3.5; kg/cm²
